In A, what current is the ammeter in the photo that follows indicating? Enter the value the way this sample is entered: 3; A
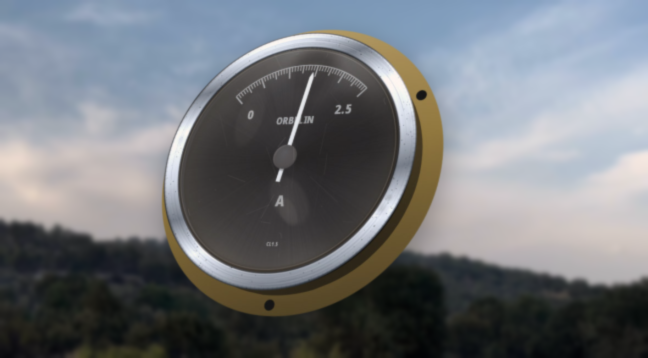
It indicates 1.5; A
